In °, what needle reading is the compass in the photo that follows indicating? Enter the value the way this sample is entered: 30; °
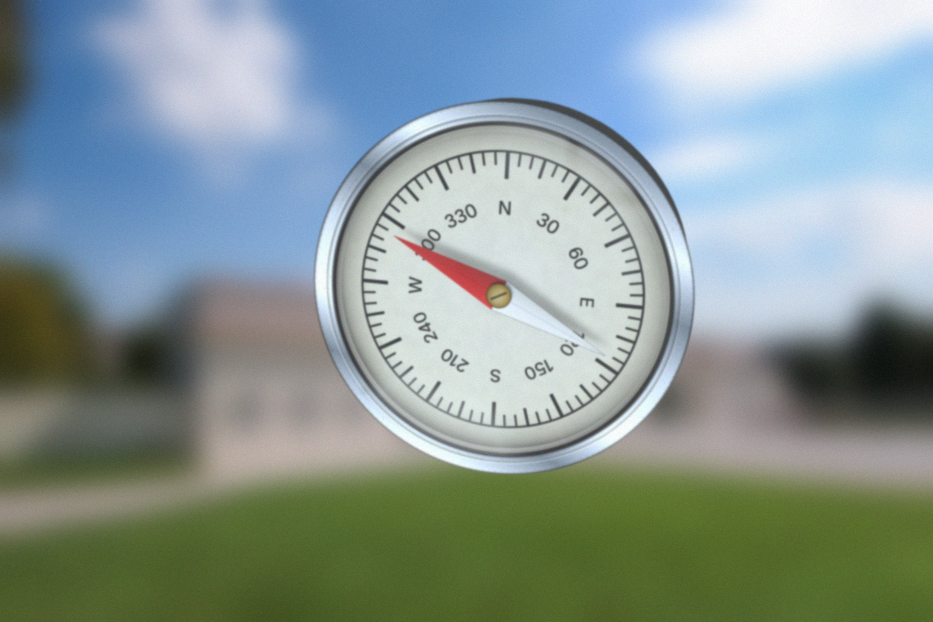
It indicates 295; °
